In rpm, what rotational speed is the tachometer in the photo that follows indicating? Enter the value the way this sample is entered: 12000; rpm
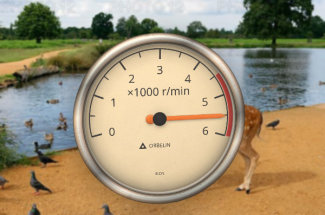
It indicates 5500; rpm
